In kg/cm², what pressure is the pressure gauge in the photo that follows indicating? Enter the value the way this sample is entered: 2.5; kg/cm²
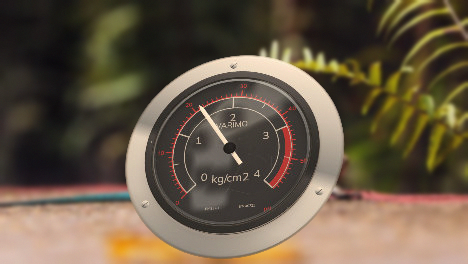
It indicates 1.5; kg/cm²
